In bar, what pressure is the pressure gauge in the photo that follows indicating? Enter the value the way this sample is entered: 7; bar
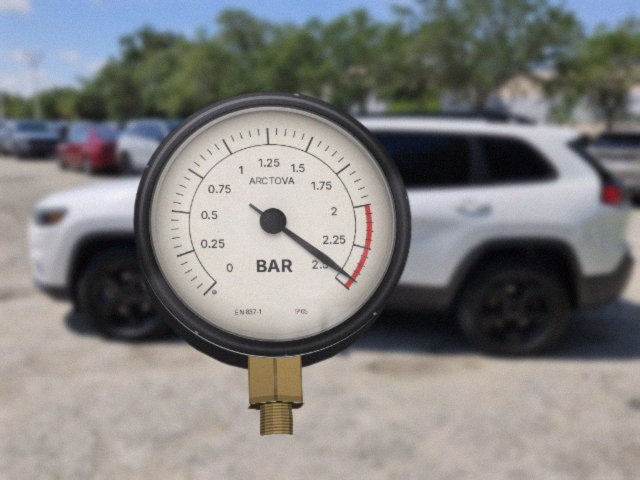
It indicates 2.45; bar
